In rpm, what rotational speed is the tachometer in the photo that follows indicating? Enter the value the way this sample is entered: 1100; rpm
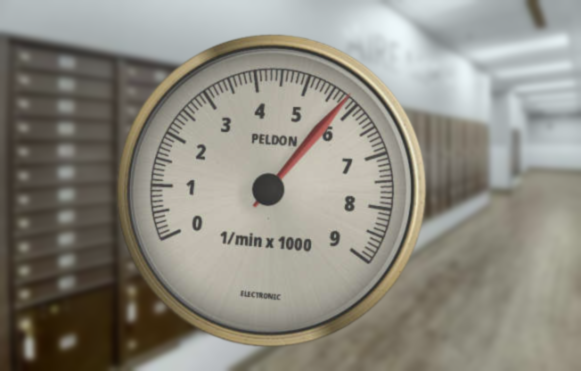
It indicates 5800; rpm
